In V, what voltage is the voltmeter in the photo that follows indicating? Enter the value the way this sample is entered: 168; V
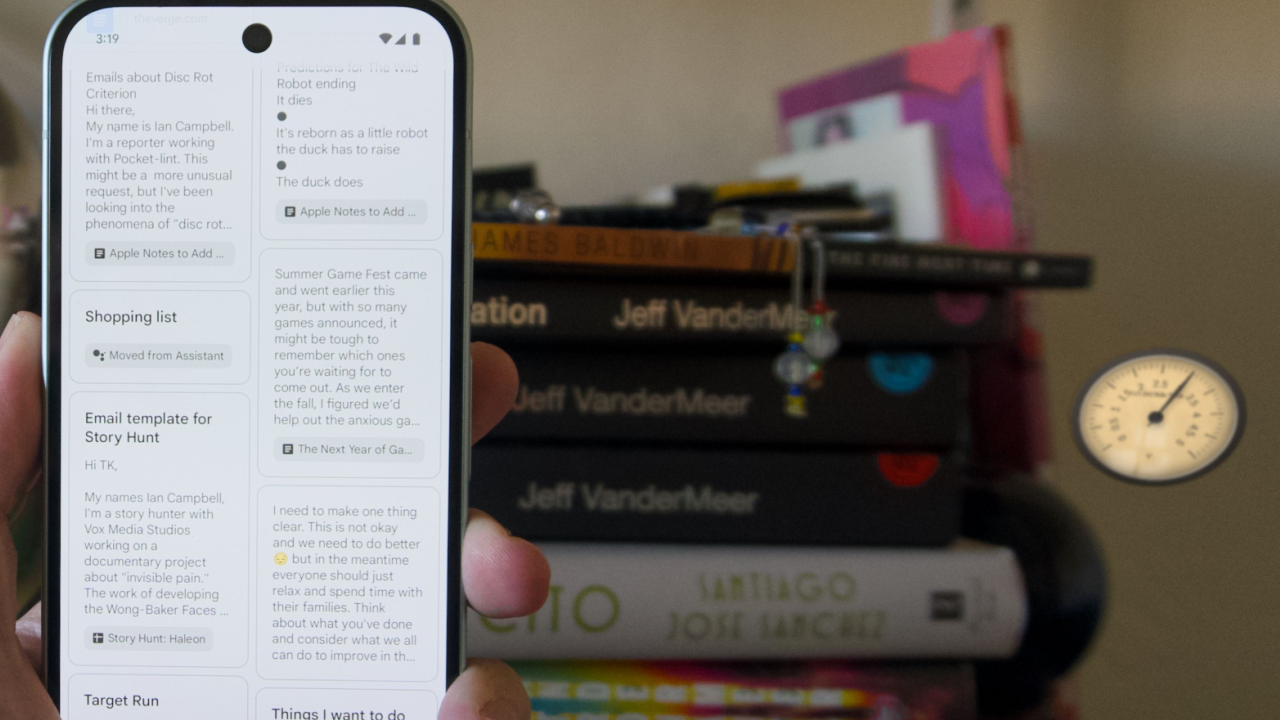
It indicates 3; V
